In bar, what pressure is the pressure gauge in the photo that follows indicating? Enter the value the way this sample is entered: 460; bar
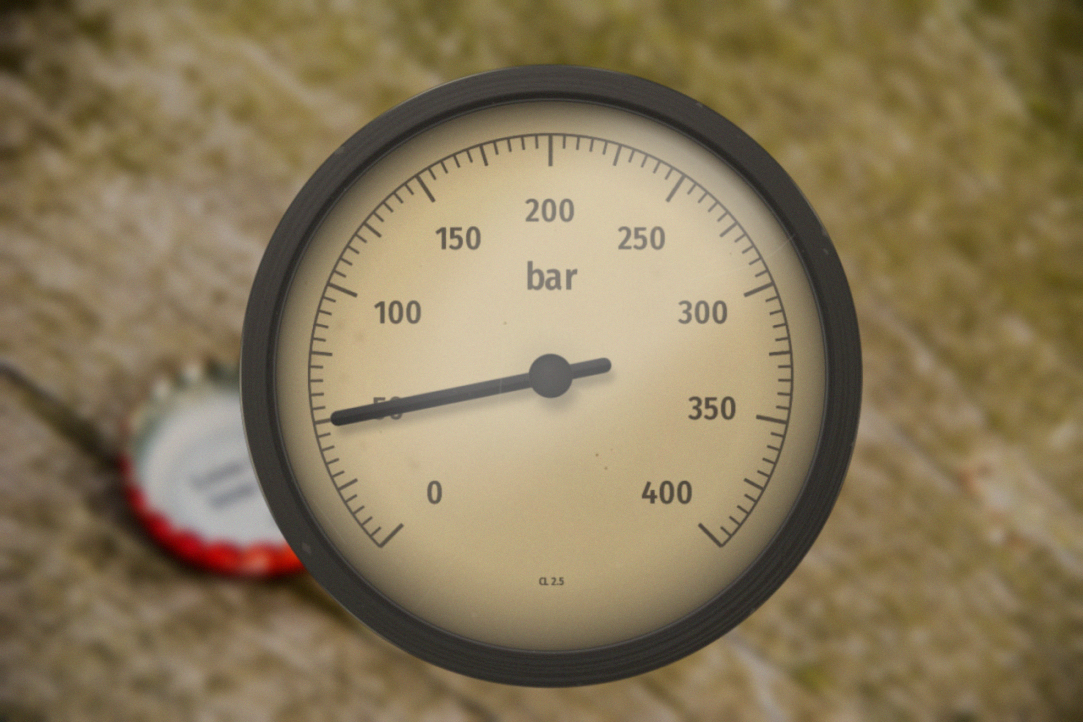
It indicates 50; bar
